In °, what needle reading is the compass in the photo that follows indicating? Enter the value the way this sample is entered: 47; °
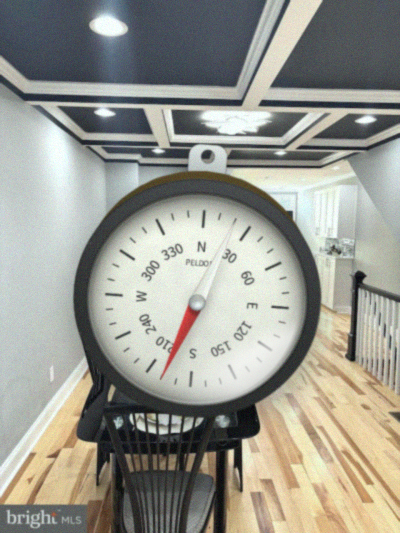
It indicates 200; °
